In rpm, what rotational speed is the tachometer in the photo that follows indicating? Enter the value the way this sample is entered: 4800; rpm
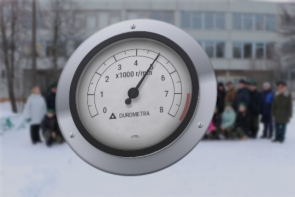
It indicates 5000; rpm
